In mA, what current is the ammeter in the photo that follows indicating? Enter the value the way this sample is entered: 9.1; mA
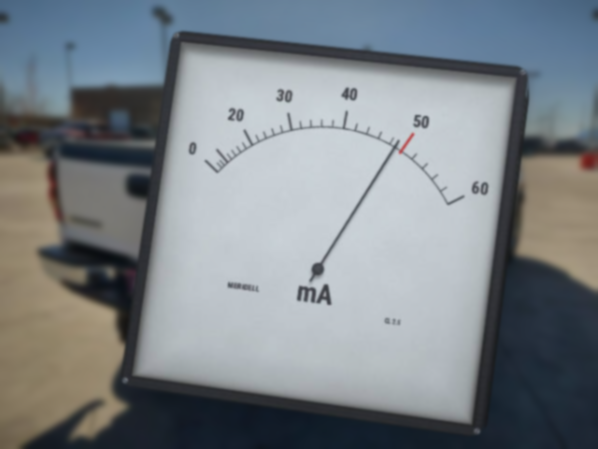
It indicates 49; mA
